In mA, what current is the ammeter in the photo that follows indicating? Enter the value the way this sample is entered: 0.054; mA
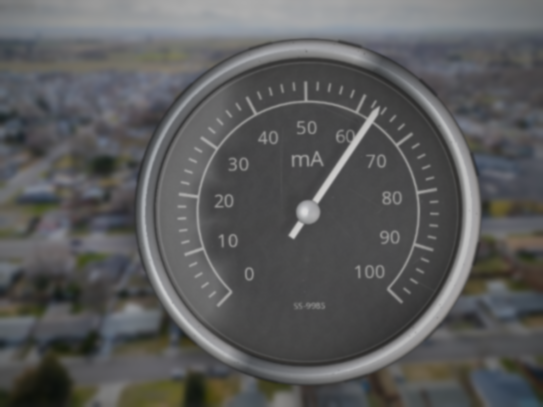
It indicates 63; mA
